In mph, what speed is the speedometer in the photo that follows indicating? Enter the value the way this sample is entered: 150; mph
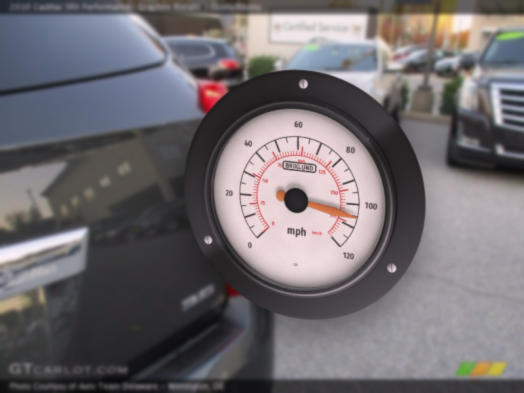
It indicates 105; mph
